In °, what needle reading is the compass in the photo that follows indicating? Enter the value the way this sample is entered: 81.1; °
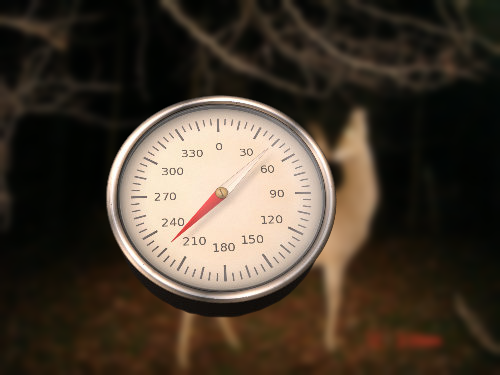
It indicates 225; °
